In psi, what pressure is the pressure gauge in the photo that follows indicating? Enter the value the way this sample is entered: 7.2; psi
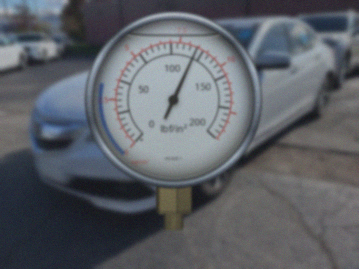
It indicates 120; psi
